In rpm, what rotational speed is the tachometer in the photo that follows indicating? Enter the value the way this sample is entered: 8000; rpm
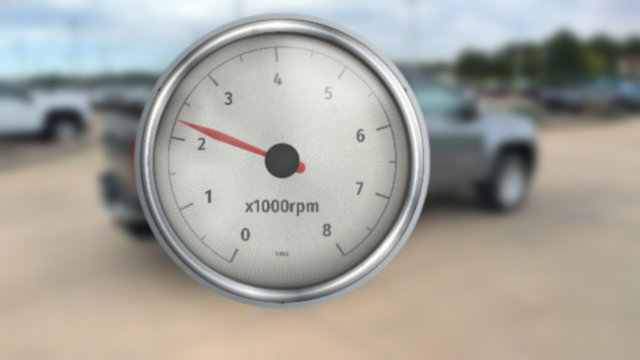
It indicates 2250; rpm
